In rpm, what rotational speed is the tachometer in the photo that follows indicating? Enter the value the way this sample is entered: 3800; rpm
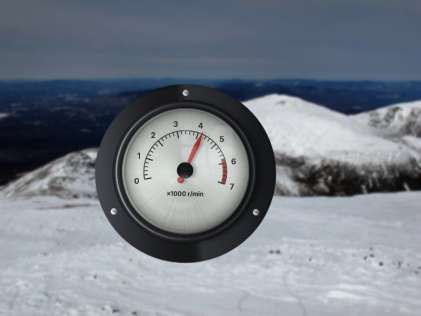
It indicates 4200; rpm
